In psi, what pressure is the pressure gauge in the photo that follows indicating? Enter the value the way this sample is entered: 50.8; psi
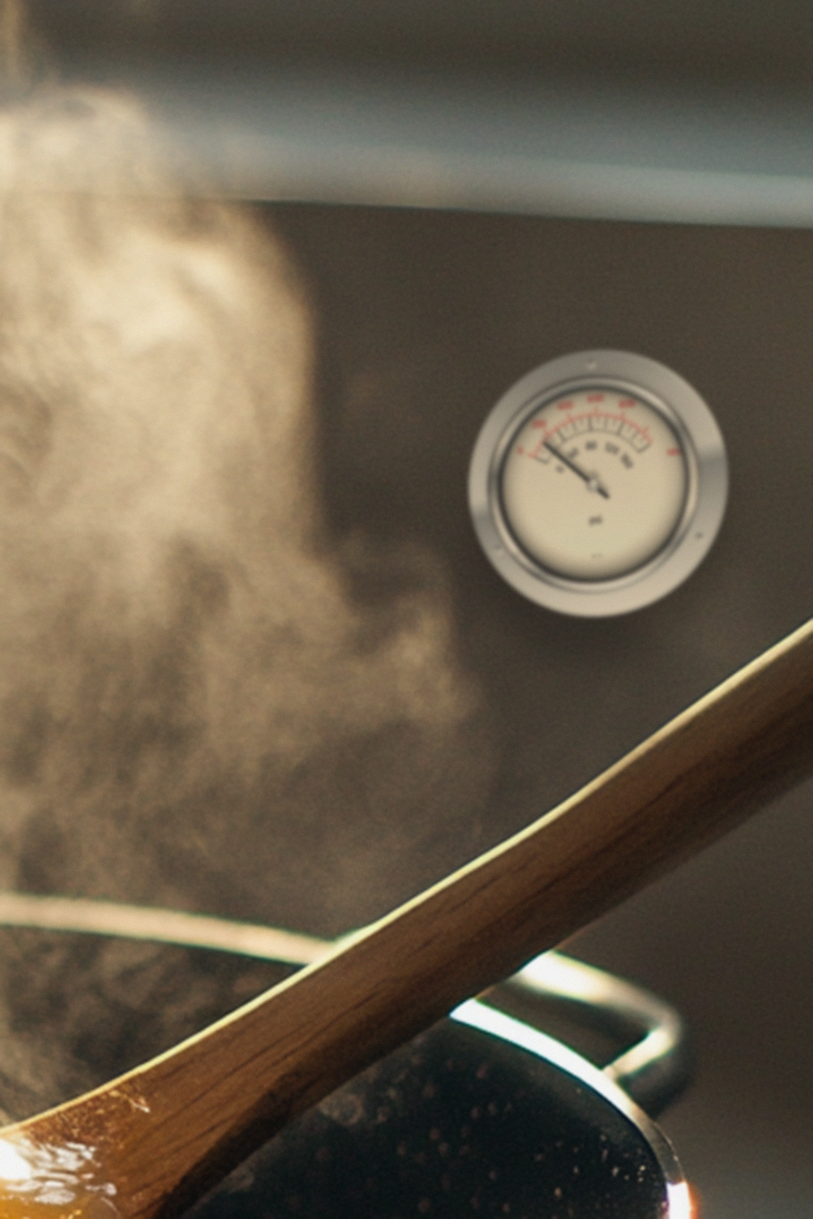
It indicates 20; psi
